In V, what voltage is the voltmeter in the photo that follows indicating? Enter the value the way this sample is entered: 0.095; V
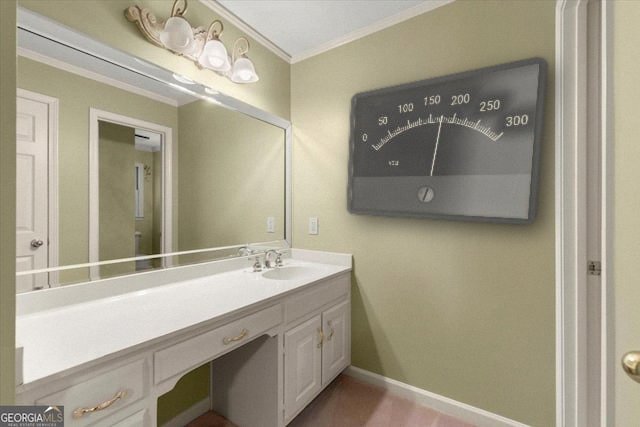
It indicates 175; V
